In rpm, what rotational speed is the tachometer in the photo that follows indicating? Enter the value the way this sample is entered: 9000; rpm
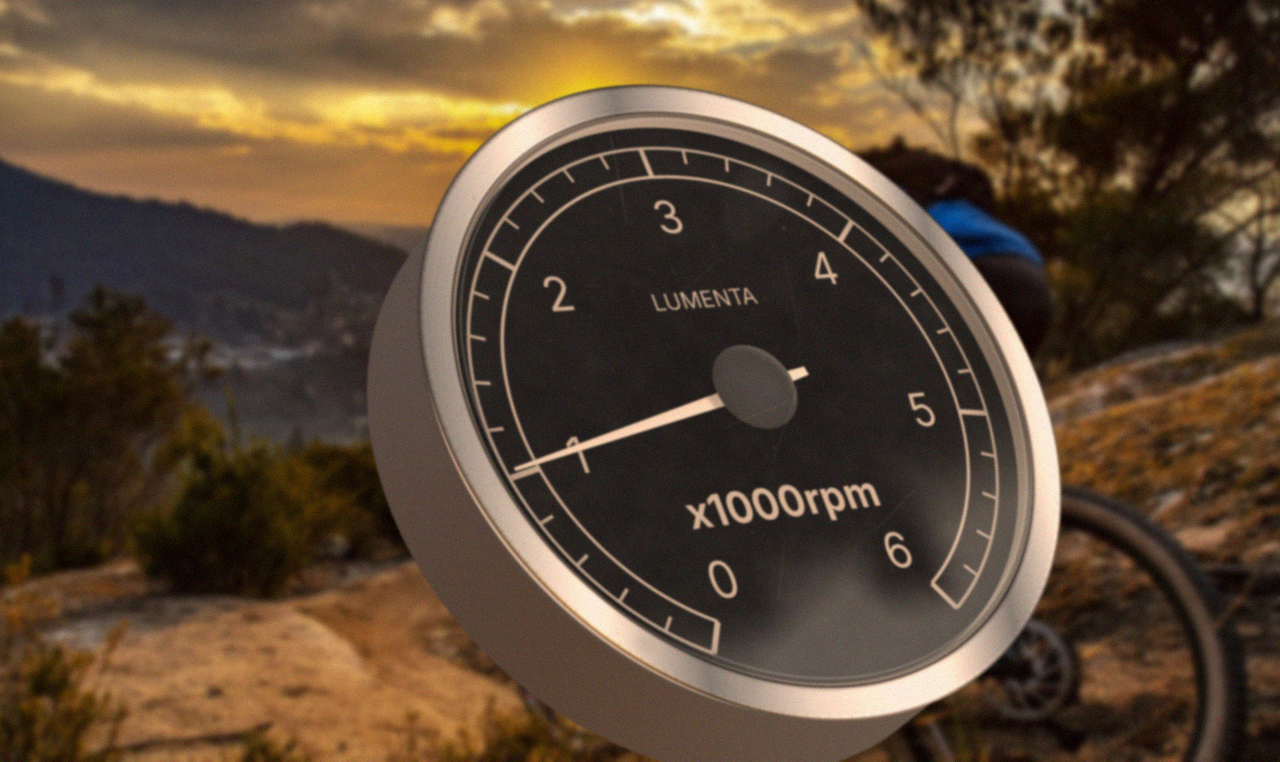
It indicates 1000; rpm
